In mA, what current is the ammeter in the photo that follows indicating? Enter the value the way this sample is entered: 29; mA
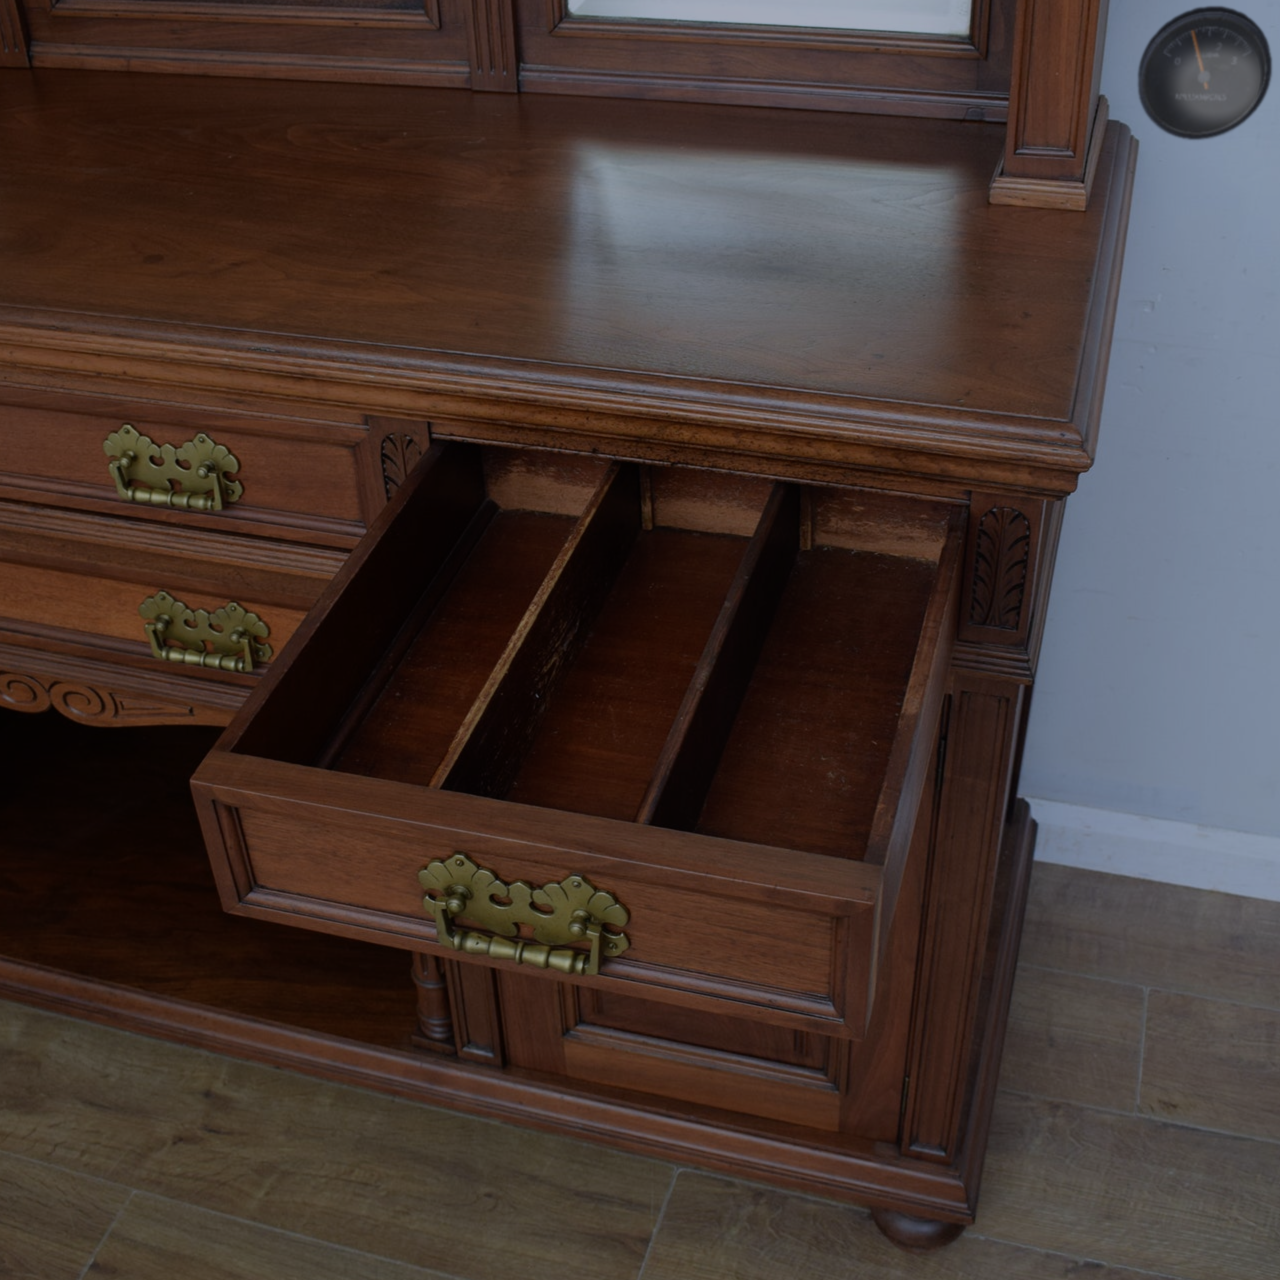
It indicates 1; mA
